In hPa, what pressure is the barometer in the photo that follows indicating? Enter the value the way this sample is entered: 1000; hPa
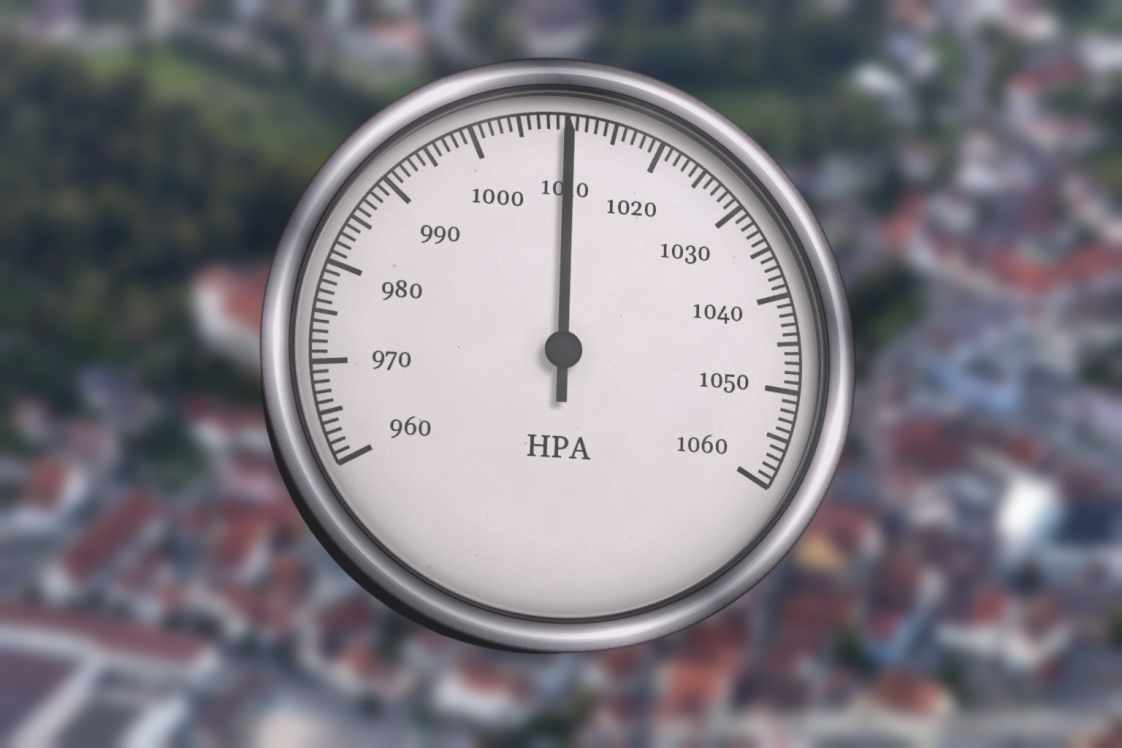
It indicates 1010; hPa
